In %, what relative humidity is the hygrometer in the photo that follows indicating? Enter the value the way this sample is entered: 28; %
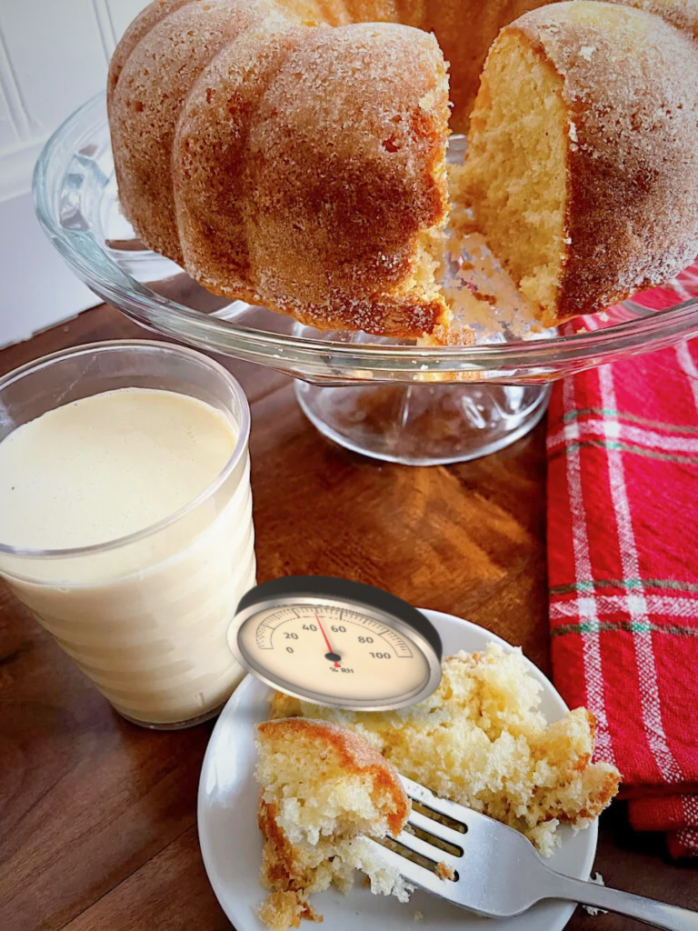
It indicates 50; %
